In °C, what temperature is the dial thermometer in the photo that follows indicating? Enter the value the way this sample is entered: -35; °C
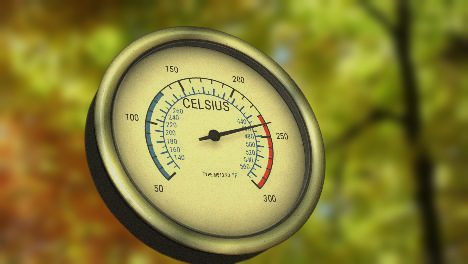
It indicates 240; °C
